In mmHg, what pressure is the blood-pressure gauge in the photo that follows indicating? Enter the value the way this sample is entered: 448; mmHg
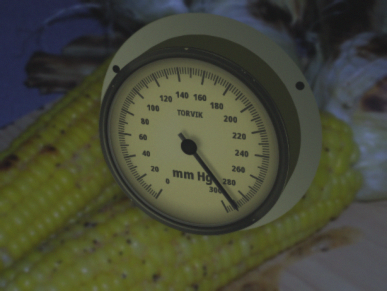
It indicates 290; mmHg
